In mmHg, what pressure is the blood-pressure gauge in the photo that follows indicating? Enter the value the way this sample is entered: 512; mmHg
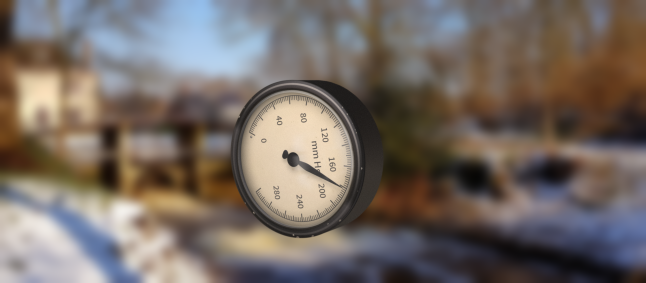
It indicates 180; mmHg
